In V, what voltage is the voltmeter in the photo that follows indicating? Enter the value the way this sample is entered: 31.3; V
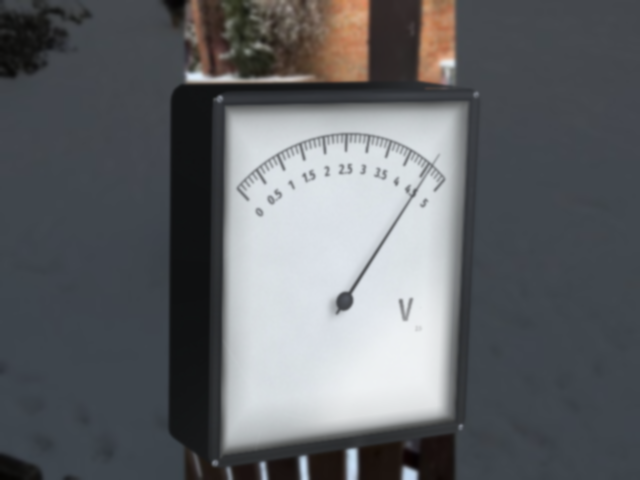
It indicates 4.5; V
